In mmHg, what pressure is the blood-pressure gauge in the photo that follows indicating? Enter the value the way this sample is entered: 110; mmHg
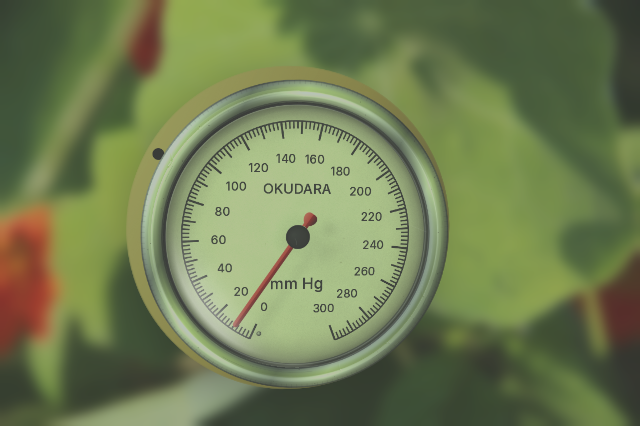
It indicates 10; mmHg
